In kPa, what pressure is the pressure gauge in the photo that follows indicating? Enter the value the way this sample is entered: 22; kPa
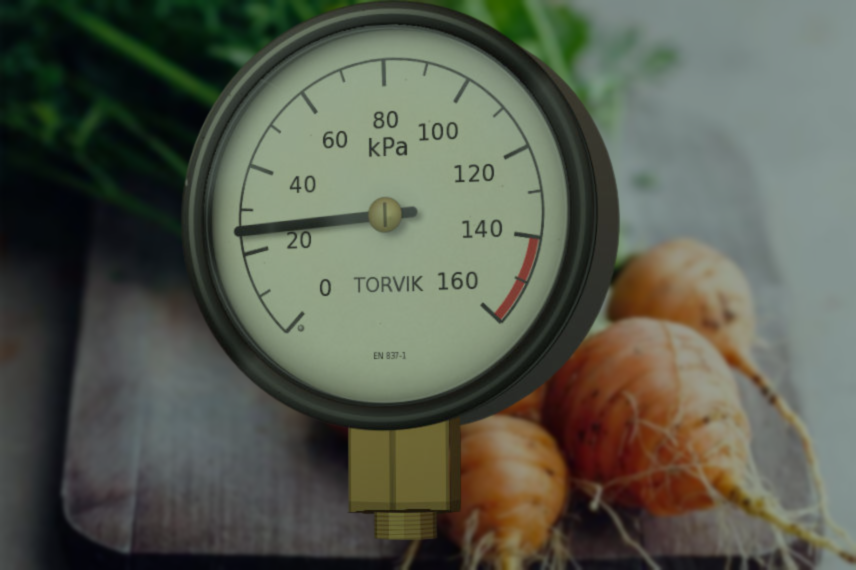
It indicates 25; kPa
